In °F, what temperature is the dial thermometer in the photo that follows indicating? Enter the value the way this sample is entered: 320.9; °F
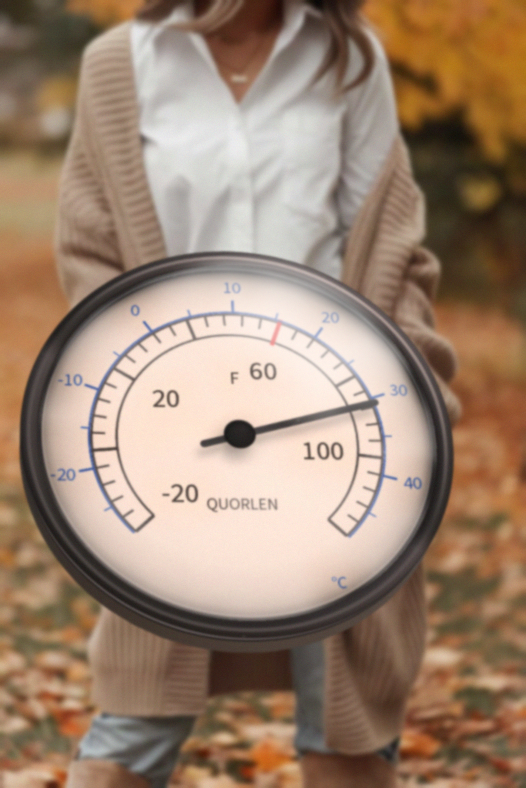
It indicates 88; °F
